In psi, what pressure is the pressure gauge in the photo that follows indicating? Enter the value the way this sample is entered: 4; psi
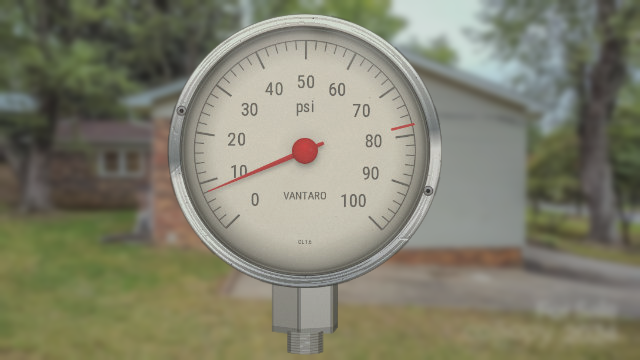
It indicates 8; psi
